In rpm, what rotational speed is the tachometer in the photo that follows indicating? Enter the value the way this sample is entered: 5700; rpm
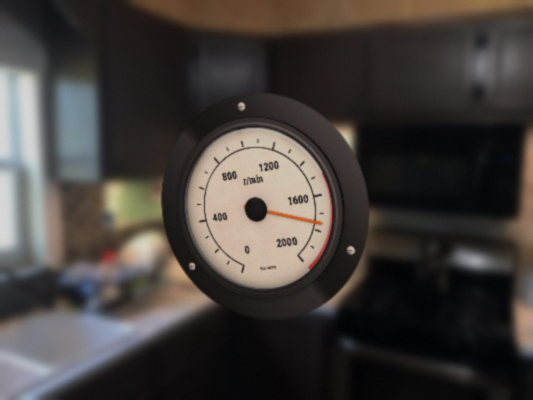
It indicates 1750; rpm
